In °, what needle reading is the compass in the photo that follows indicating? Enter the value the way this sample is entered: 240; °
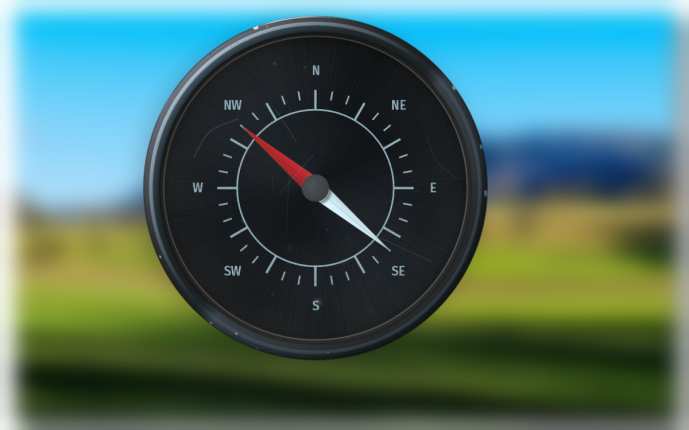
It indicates 310; °
